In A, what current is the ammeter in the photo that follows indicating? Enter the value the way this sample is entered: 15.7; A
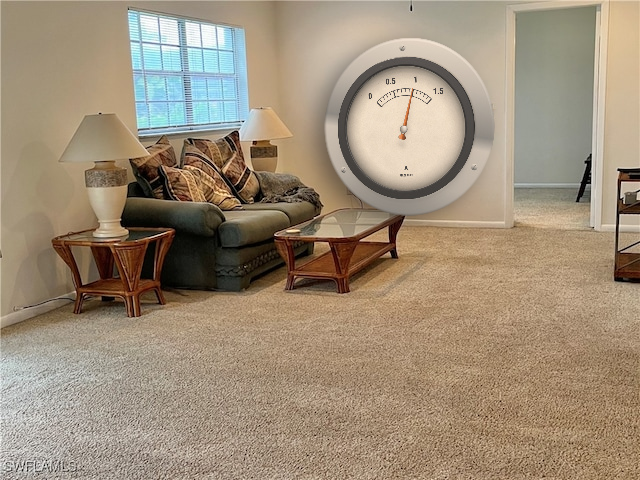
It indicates 1; A
